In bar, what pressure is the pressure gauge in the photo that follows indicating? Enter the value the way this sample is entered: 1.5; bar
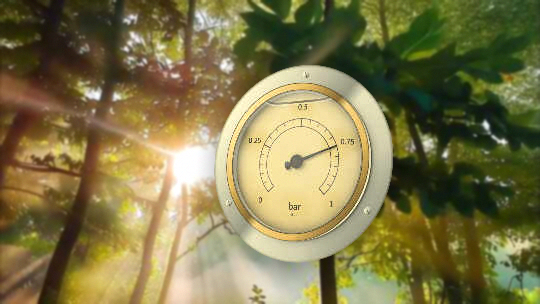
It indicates 0.75; bar
